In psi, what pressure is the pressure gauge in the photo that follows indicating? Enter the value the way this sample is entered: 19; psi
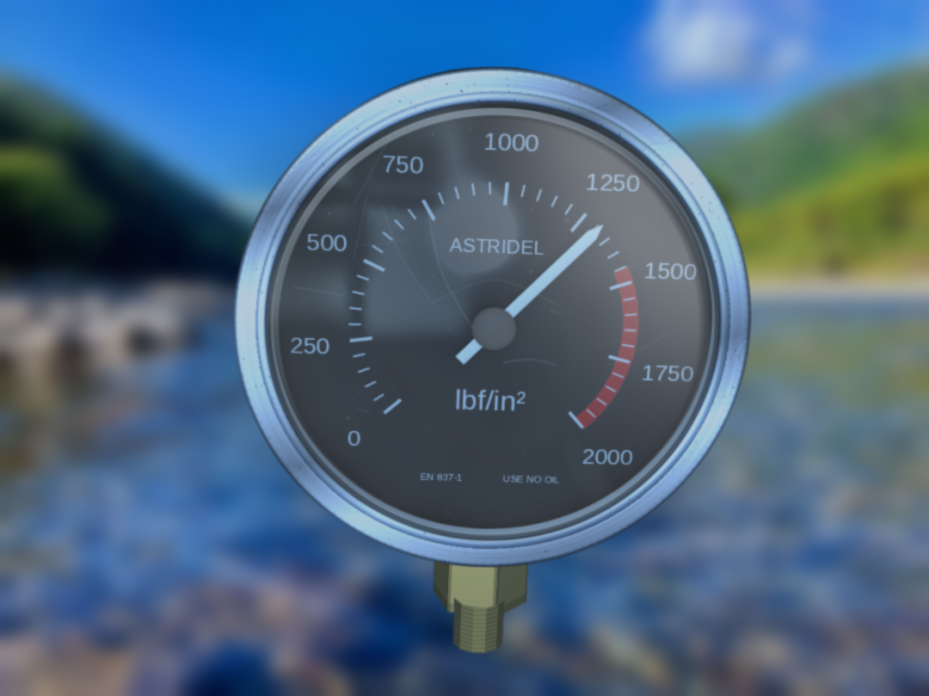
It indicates 1300; psi
